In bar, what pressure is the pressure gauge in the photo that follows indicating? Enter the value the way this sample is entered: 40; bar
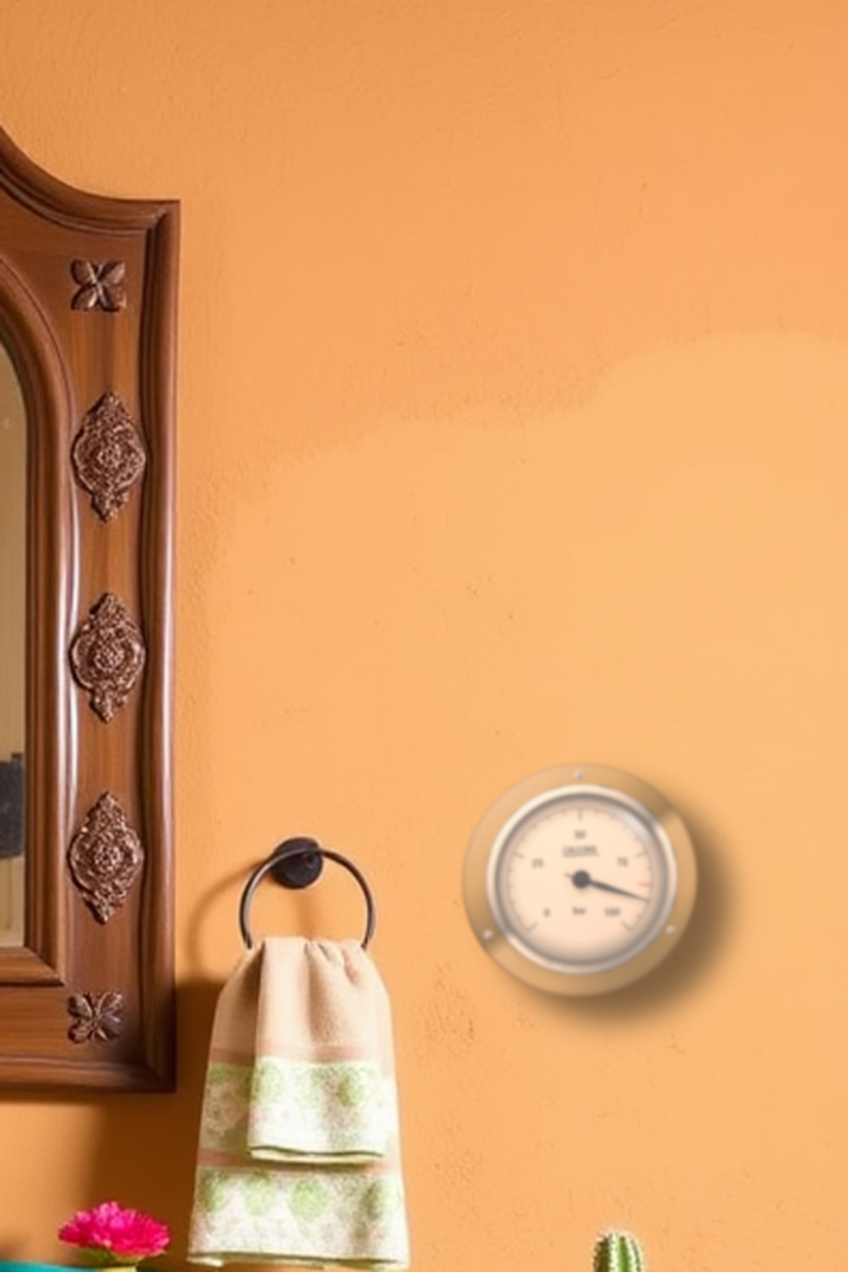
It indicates 90; bar
